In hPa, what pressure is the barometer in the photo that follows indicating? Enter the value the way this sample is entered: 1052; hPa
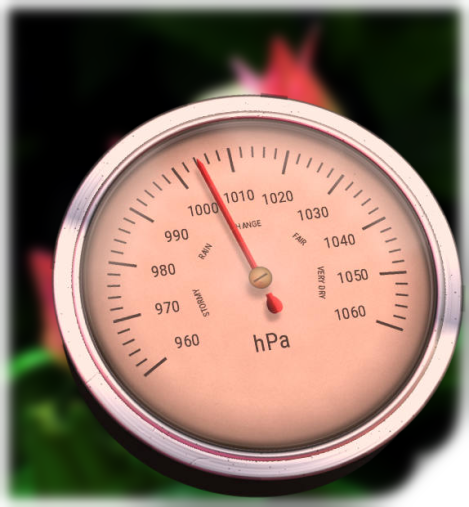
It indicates 1004; hPa
